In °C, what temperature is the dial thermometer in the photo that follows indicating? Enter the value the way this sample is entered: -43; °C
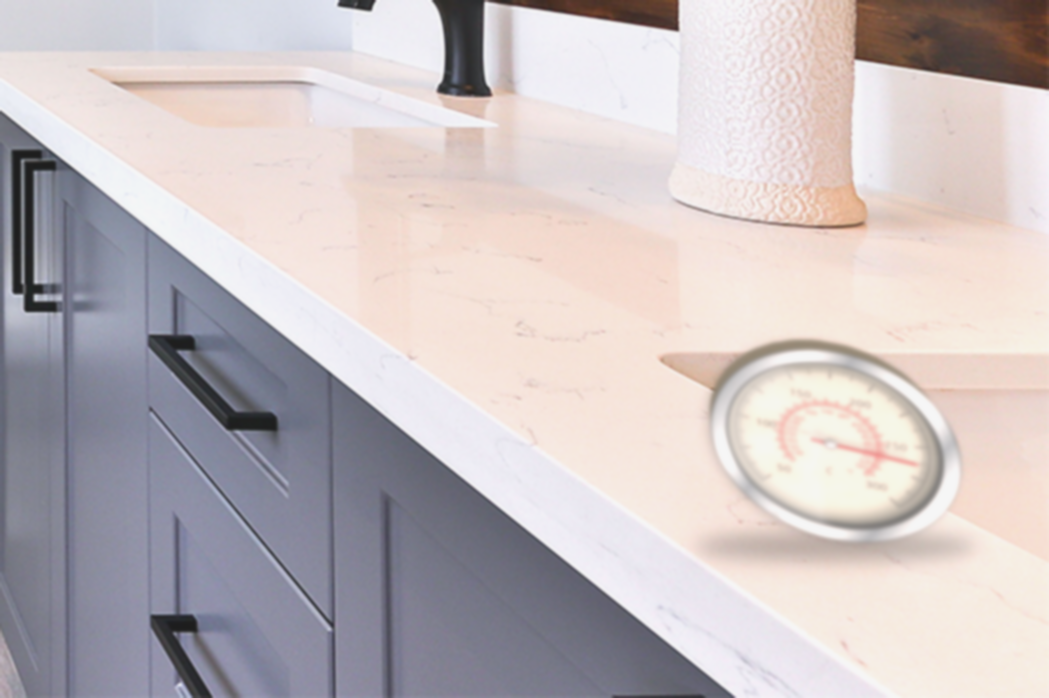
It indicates 262.5; °C
